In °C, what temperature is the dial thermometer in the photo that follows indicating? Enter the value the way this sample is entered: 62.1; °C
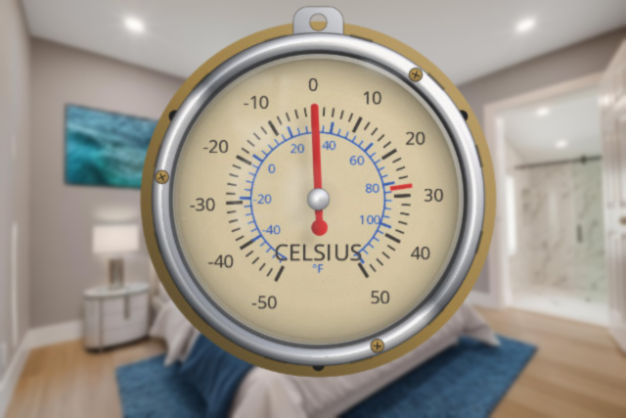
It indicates 0; °C
